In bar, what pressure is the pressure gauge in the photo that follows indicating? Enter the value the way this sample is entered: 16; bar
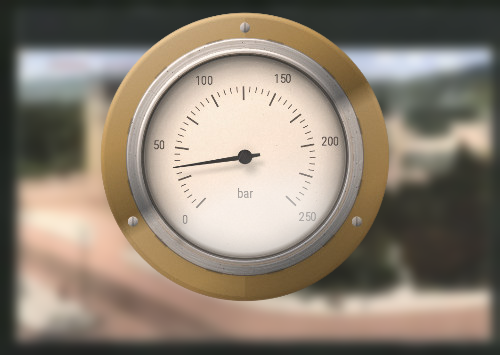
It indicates 35; bar
